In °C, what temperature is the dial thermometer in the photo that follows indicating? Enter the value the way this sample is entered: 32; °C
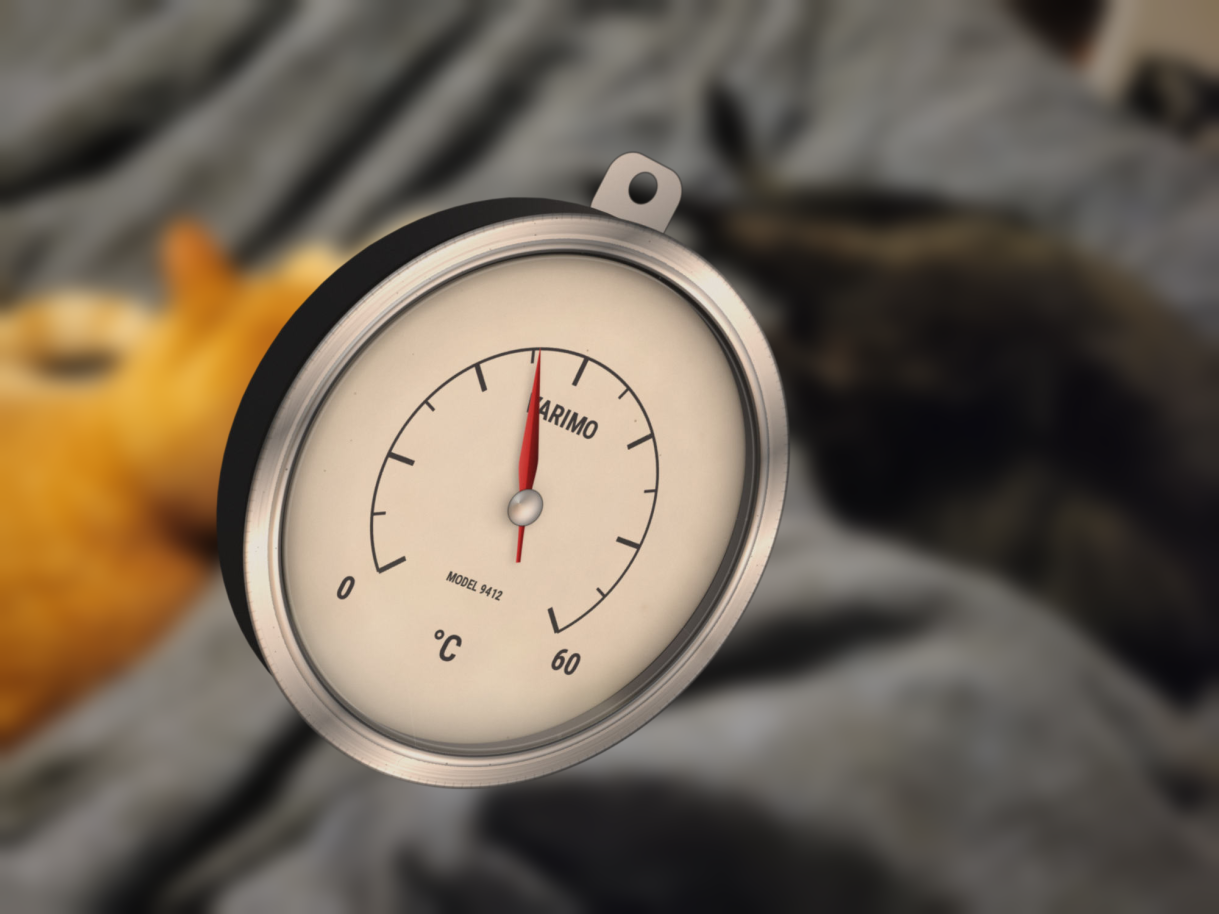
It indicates 25; °C
